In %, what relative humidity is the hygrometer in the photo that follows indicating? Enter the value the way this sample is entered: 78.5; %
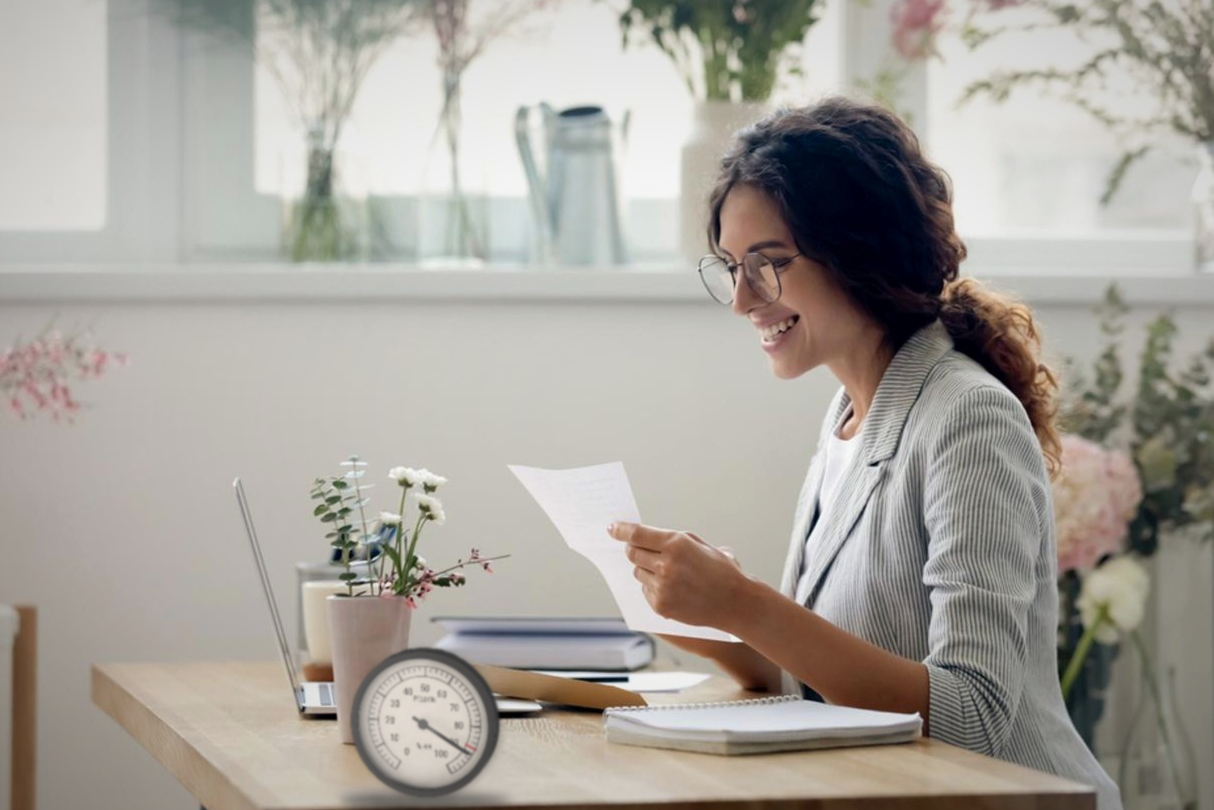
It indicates 90; %
